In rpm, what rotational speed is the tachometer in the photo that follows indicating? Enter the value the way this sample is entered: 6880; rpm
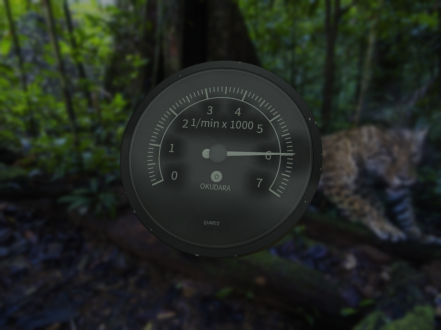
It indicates 6000; rpm
